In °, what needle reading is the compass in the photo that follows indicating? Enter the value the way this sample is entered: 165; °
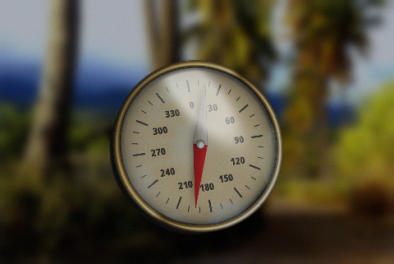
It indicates 195; °
